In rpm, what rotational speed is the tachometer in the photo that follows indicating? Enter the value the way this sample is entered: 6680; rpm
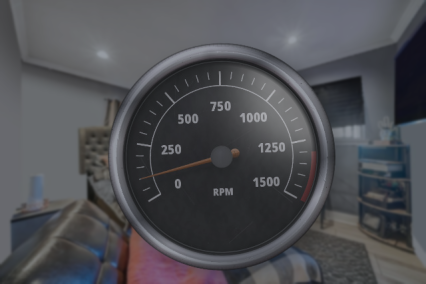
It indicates 100; rpm
